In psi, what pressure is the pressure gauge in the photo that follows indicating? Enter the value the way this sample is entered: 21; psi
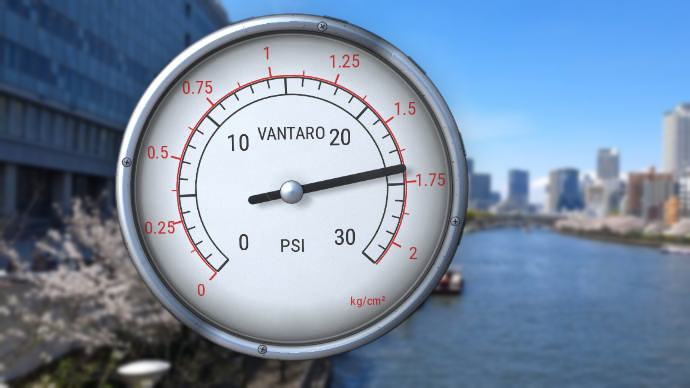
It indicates 24; psi
